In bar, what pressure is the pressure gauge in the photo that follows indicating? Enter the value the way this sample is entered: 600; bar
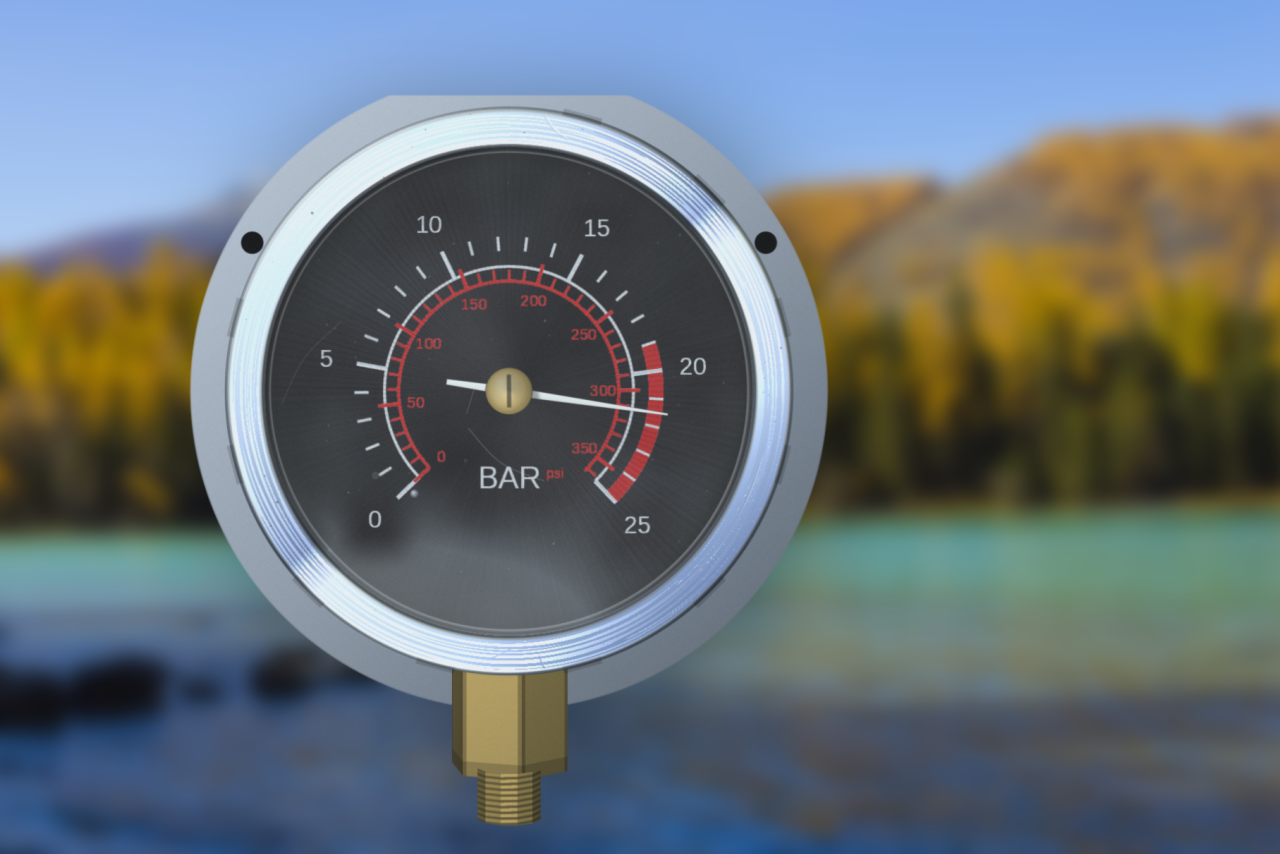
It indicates 21.5; bar
